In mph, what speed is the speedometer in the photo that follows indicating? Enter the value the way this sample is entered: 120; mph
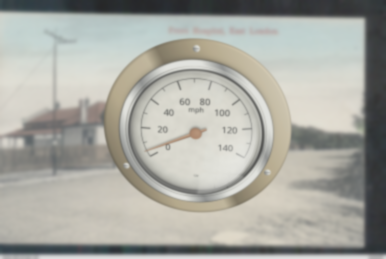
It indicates 5; mph
